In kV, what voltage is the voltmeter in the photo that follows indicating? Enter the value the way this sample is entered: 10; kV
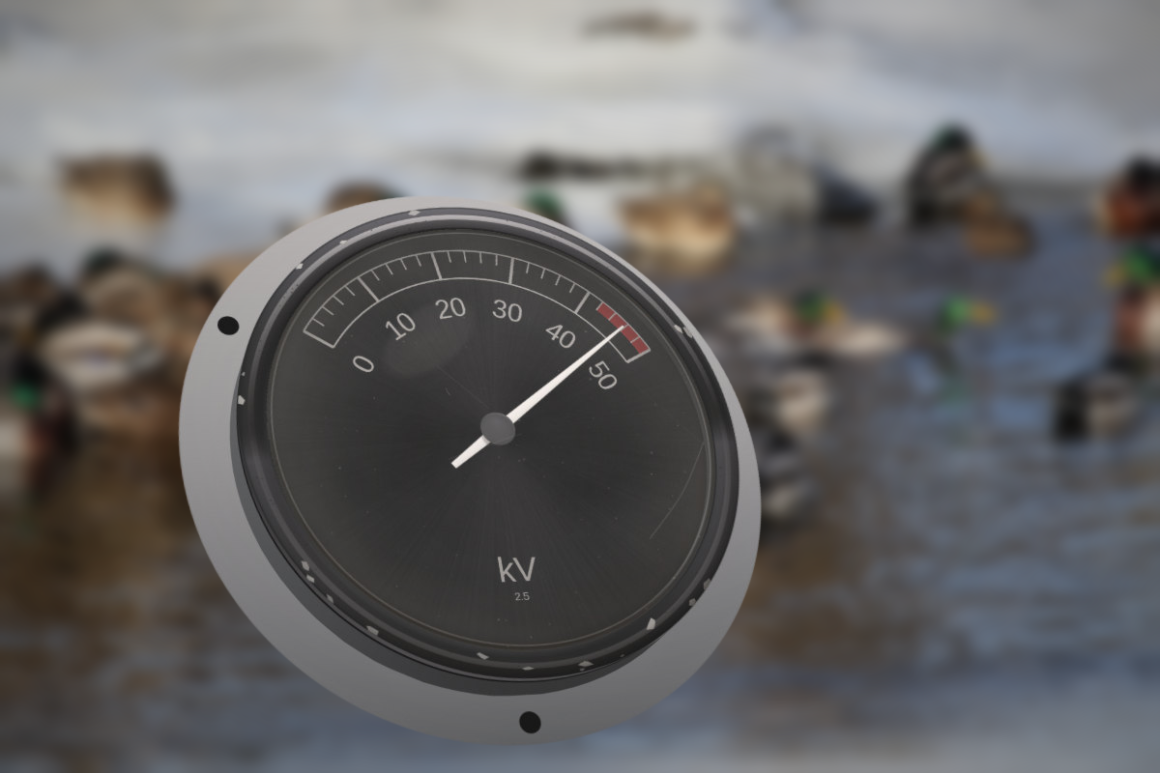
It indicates 46; kV
